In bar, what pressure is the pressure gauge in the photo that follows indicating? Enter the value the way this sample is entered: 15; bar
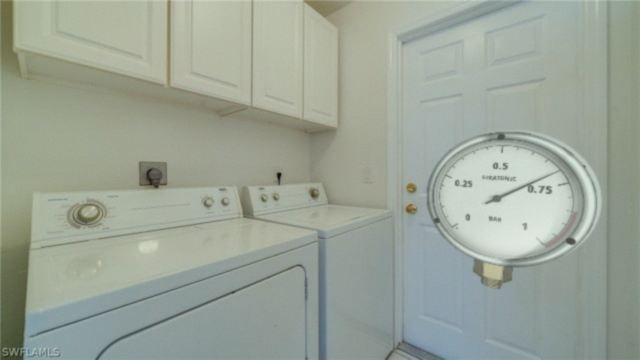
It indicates 0.7; bar
